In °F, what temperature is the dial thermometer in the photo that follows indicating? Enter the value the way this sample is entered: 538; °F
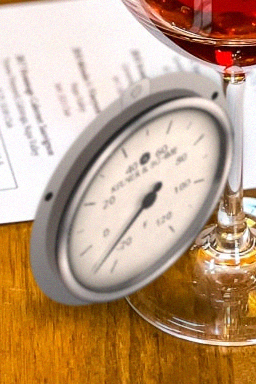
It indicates -10; °F
